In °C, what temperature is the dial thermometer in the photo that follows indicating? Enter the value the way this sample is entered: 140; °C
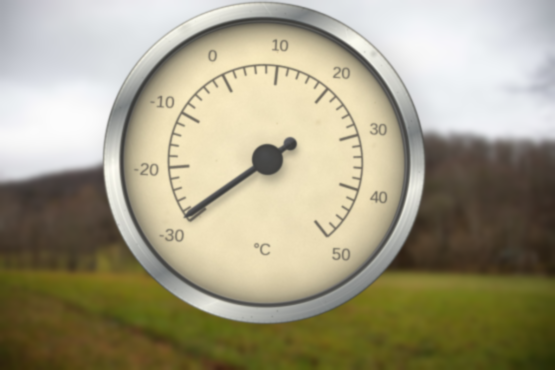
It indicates -29; °C
